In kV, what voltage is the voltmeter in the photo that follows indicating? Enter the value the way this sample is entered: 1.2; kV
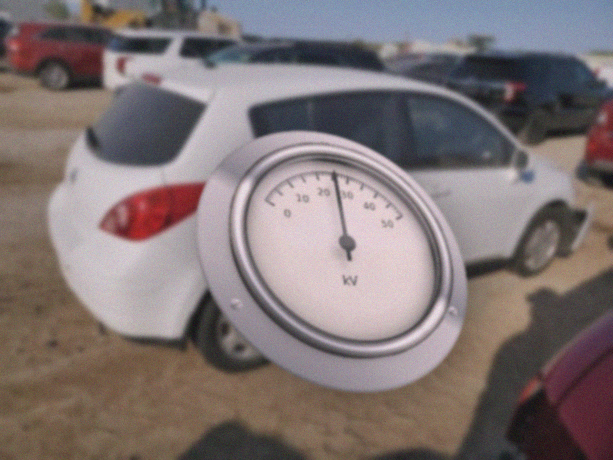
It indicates 25; kV
